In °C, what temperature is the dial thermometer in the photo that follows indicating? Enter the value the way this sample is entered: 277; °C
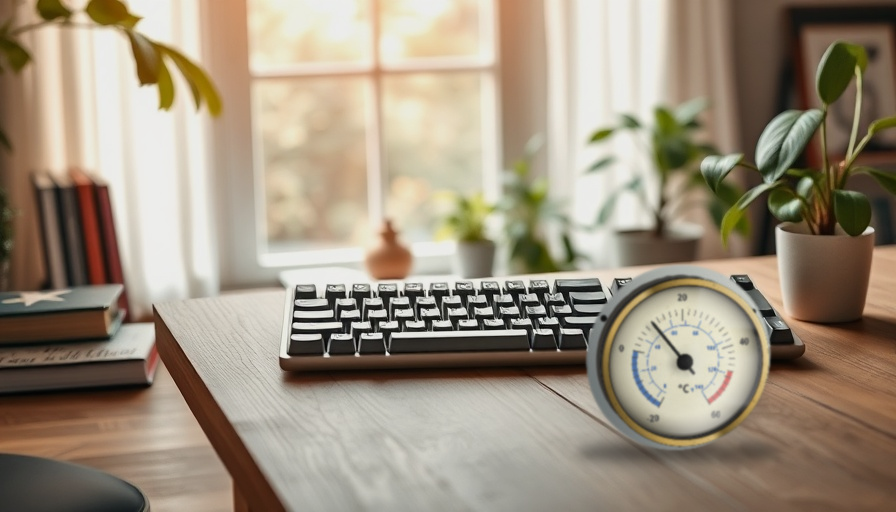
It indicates 10; °C
